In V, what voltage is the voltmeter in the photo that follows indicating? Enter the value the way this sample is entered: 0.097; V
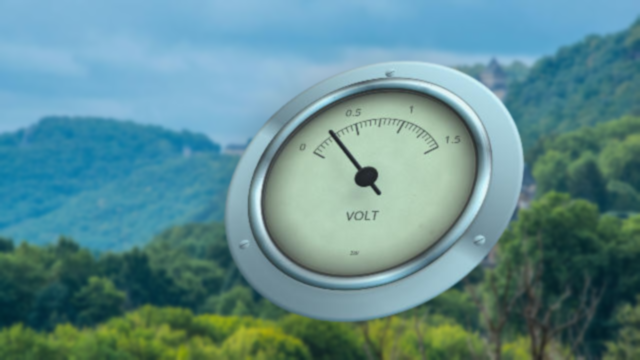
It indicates 0.25; V
